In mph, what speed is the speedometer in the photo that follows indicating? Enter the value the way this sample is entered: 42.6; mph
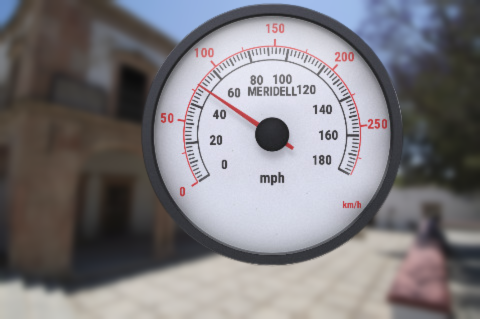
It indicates 50; mph
